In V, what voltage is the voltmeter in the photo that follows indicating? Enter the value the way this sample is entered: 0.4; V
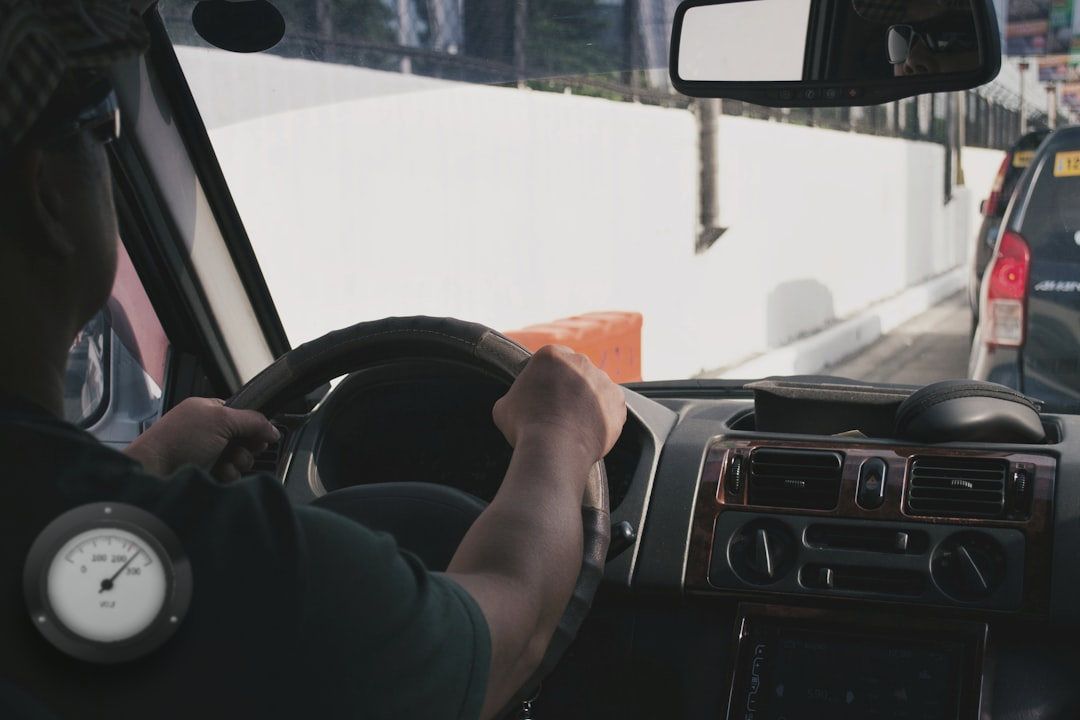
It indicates 250; V
